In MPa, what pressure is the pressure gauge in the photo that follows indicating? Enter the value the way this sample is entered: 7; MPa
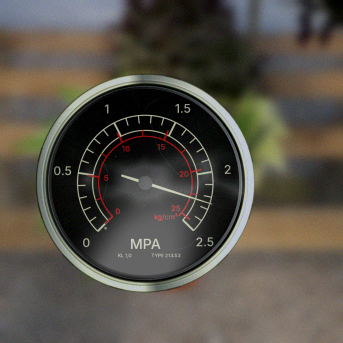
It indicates 2.25; MPa
